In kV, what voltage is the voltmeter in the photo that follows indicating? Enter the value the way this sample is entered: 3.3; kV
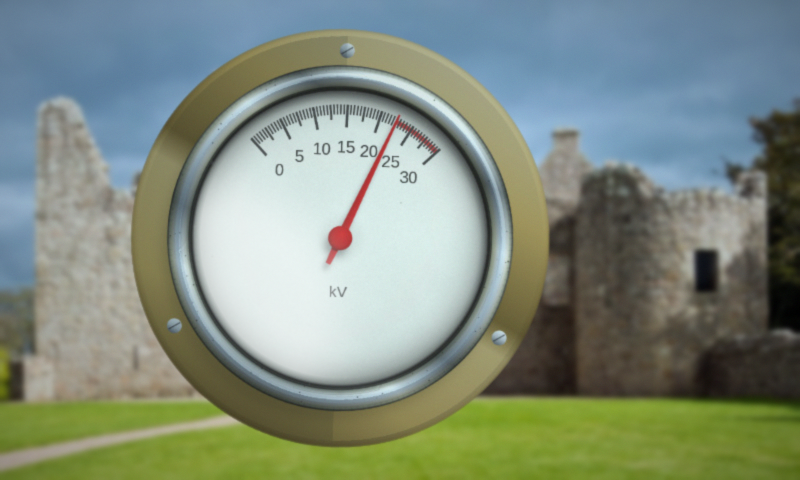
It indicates 22.5; kV
